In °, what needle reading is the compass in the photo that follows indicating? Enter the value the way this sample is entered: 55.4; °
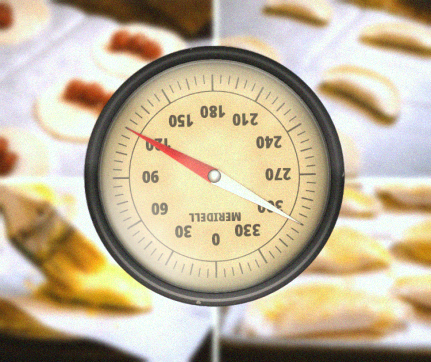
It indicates 120; °
